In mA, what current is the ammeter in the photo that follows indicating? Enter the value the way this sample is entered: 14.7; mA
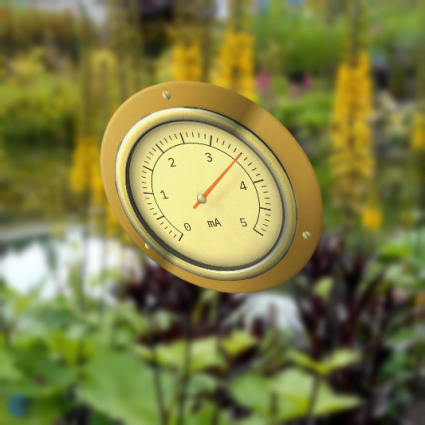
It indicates 3.5; mA
